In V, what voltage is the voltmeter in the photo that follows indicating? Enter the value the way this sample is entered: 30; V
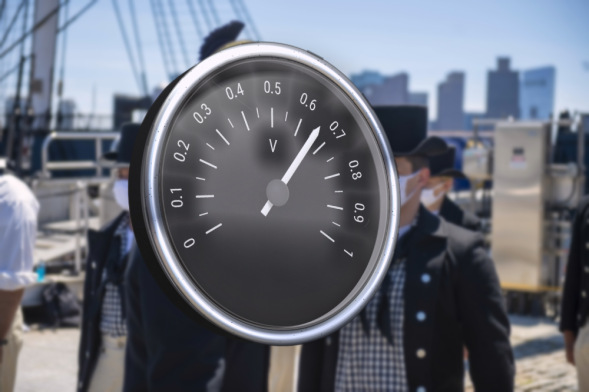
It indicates 0.65; V
